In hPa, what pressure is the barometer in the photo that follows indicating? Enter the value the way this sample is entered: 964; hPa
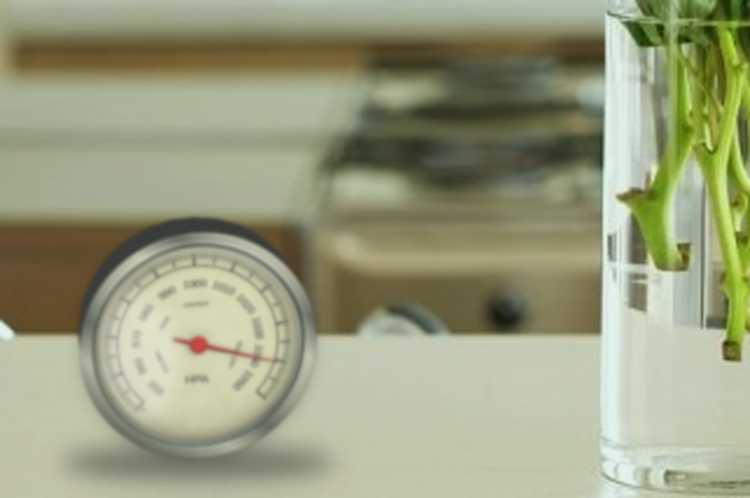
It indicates 1040; hPa
